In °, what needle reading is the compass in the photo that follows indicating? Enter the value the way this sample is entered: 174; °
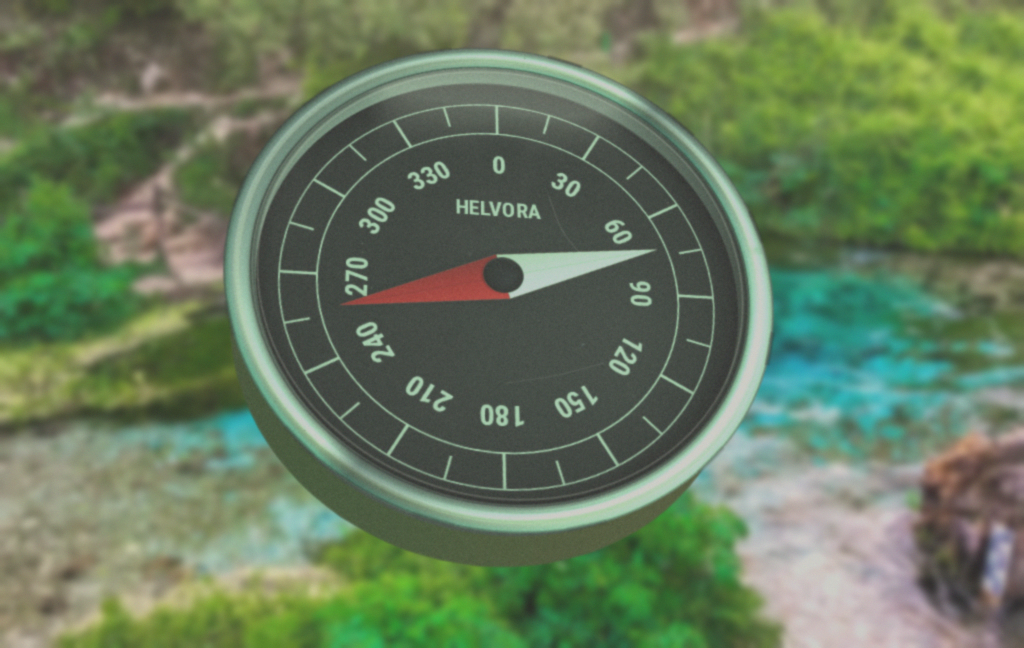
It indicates 255; °
